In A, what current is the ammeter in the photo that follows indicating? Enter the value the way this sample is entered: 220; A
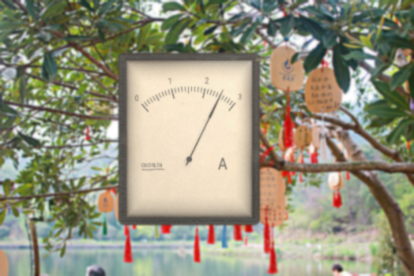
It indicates 2.5; A
